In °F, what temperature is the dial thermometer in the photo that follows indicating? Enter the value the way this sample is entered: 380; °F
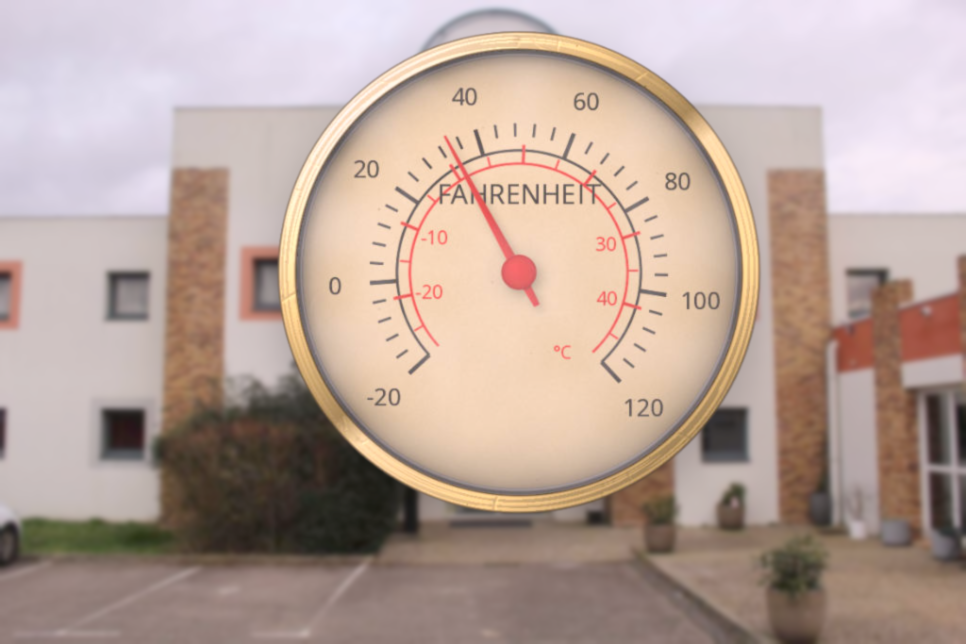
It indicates 34; °F
